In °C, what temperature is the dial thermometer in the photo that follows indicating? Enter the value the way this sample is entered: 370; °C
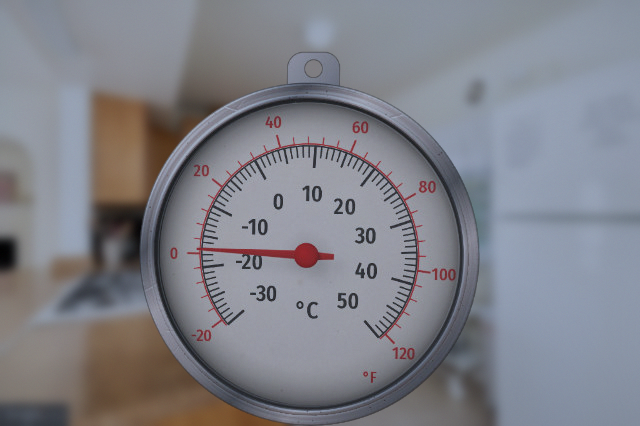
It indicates -17; °C
